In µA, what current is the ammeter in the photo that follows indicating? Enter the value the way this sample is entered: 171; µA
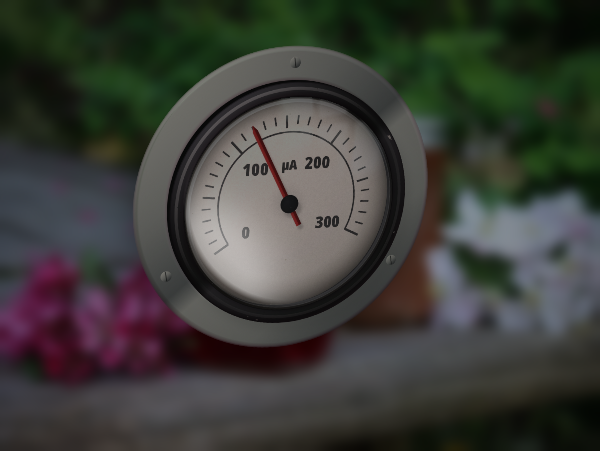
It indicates 120; µA
